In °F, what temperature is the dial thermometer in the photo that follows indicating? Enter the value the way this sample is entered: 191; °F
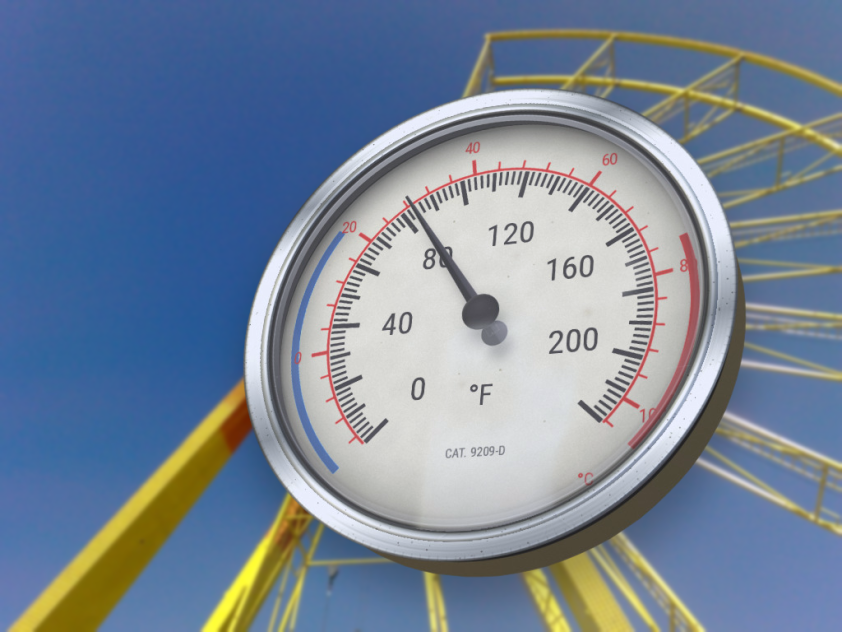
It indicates 84; °F
